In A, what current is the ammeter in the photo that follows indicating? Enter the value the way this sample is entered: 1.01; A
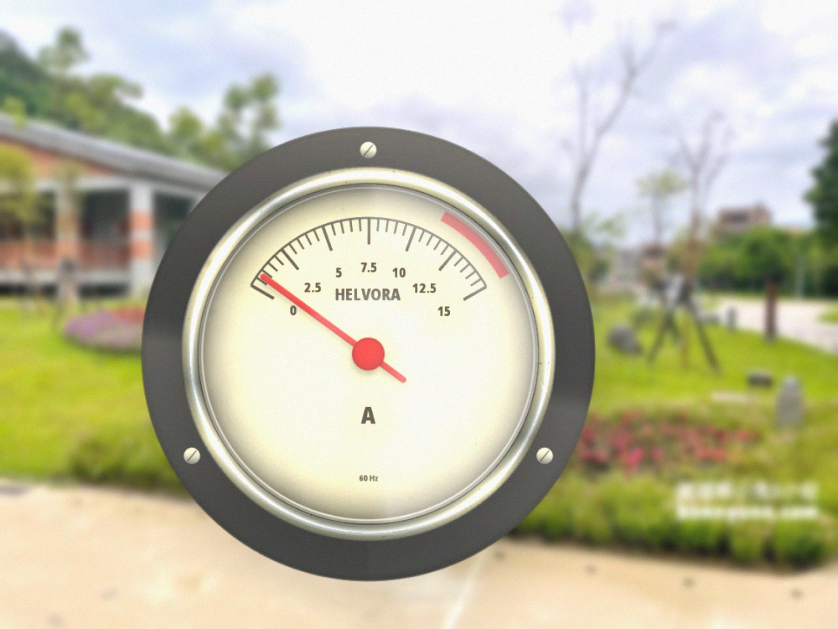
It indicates 0.75; A
